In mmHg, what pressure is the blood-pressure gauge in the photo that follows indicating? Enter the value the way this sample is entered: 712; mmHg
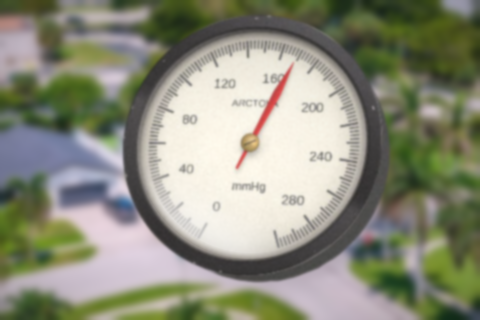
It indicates 170; mmHg
